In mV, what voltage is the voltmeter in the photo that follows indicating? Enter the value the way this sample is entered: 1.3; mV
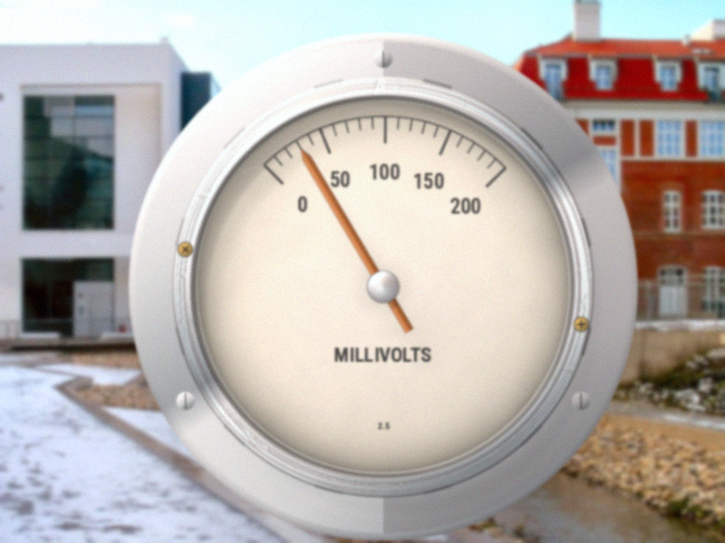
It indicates 30; mV
